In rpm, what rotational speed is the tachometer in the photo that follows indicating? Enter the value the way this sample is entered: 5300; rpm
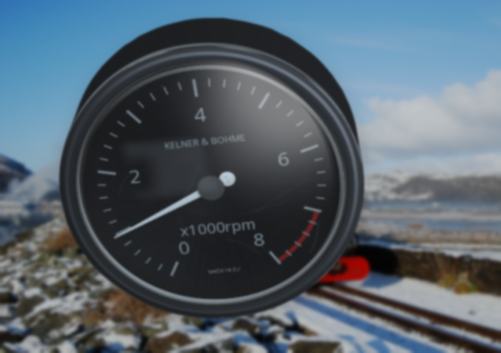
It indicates 1000; rpm
